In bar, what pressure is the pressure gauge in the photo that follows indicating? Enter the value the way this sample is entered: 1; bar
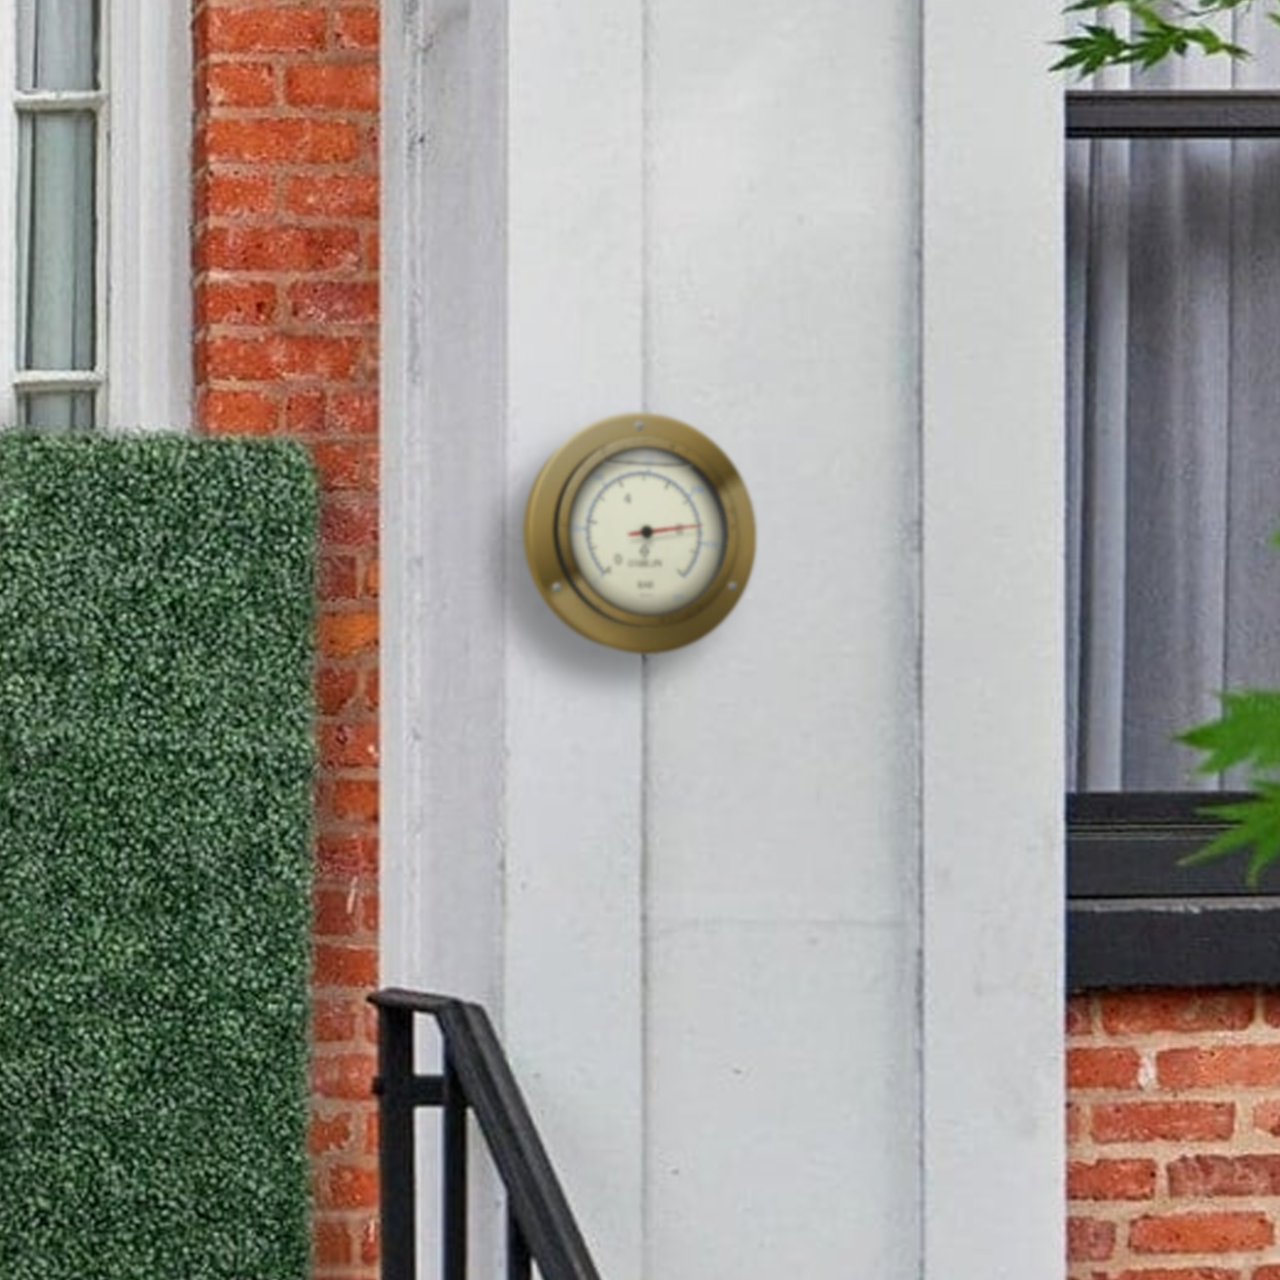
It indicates 8; bar
